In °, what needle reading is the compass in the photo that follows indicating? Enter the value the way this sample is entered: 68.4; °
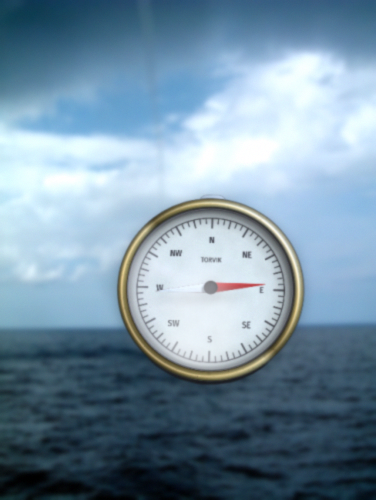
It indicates 85; °
